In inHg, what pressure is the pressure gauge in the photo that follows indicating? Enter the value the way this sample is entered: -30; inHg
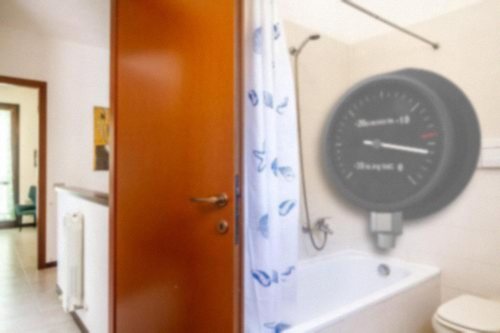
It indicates -4; inHg
